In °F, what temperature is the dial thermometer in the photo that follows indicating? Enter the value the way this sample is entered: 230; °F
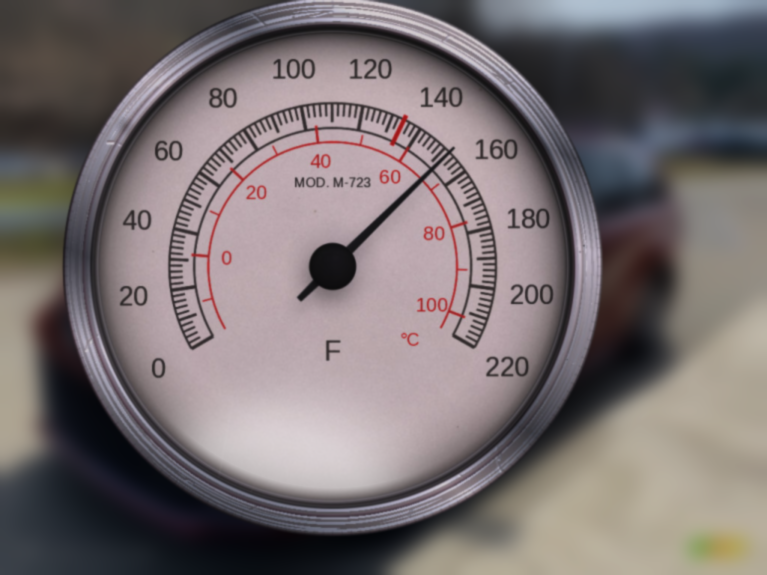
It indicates 152; °F
